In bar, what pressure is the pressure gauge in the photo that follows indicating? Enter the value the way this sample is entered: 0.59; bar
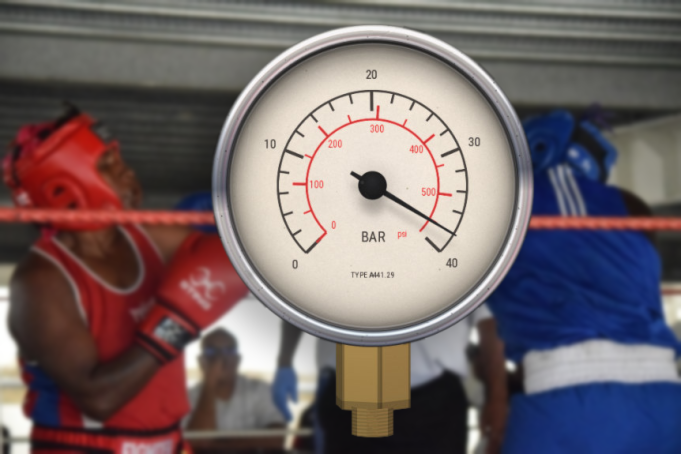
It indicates 38; bar
